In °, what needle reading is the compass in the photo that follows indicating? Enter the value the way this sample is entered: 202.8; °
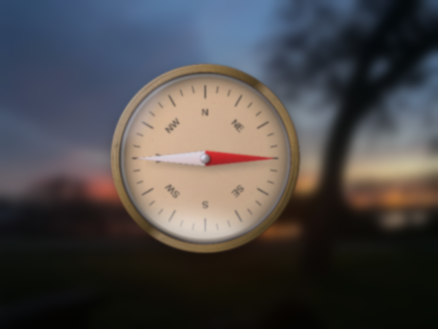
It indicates 90; °
